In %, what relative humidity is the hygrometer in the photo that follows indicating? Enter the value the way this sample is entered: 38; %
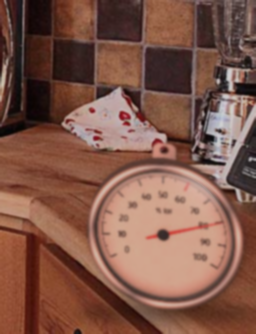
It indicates 80; %
